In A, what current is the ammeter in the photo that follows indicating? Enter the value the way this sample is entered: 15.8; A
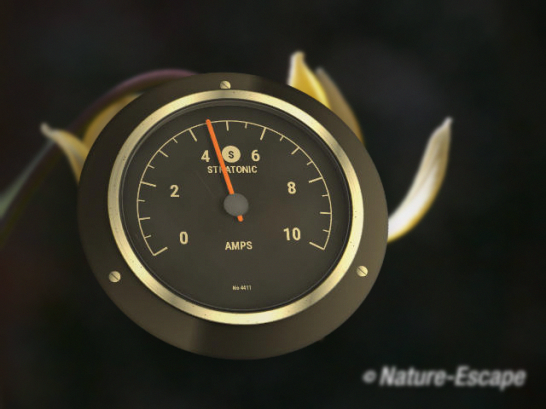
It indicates 4.5; A
